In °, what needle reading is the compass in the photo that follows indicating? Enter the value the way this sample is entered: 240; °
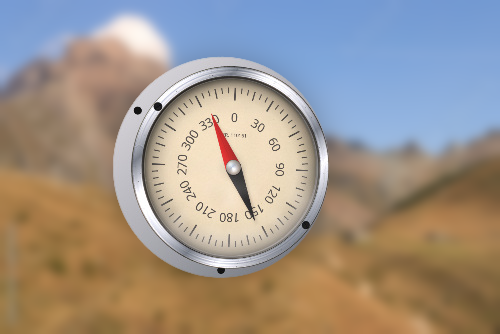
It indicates 335; °
